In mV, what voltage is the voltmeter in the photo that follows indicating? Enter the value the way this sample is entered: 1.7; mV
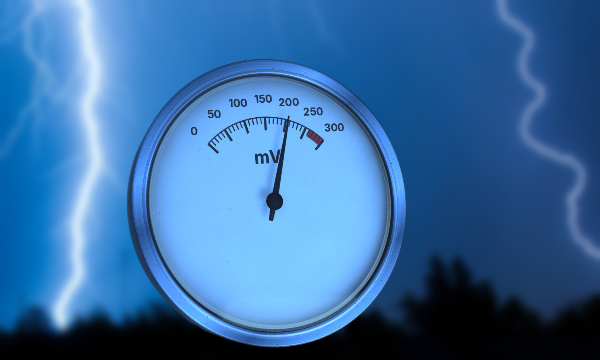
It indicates 200; mV
